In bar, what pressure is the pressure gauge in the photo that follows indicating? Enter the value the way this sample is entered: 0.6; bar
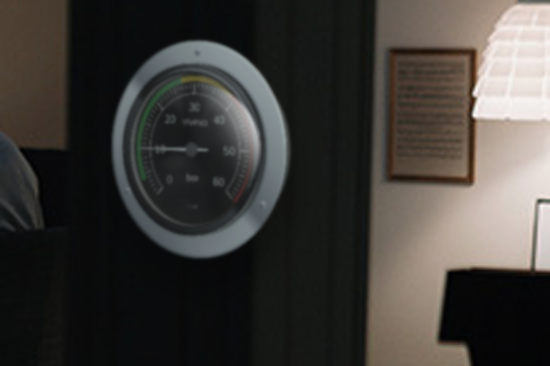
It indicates 10; bar
